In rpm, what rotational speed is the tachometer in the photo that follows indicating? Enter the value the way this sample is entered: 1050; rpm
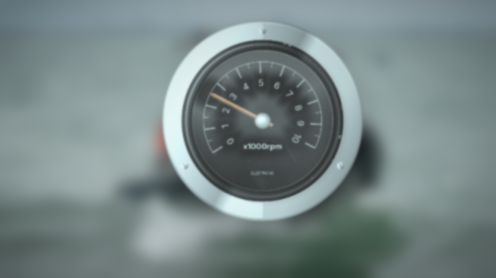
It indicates 2500; rpm
